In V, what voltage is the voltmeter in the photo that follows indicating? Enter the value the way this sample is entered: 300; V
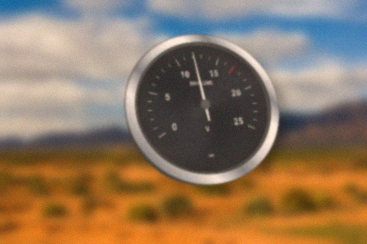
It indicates 12; V
